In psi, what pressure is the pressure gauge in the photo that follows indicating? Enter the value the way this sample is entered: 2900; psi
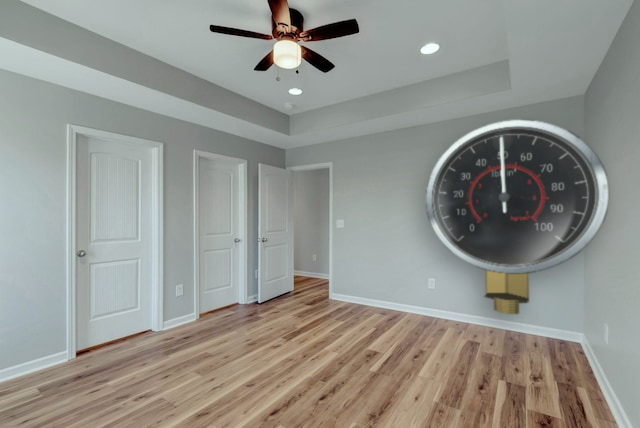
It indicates 50; psi
